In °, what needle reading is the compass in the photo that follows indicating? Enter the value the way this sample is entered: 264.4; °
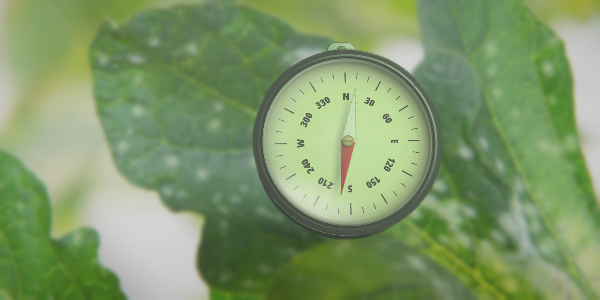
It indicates 190; °
